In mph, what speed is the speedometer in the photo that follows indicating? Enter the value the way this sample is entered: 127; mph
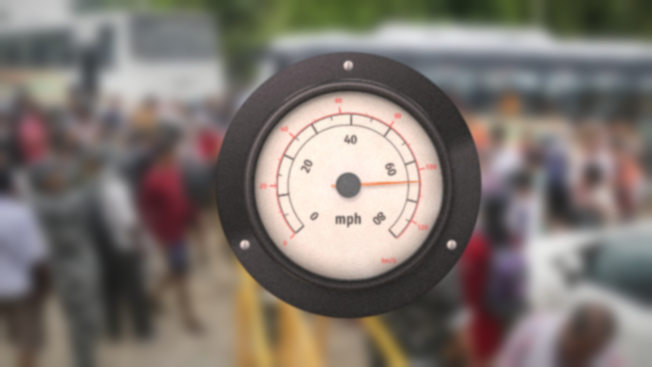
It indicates 65; mph
